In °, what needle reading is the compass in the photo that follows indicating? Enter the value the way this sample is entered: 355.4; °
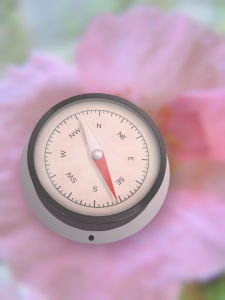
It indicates 155; °
